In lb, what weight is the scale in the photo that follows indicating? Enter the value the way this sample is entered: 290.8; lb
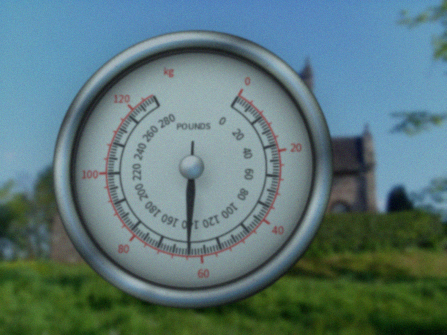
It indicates 140; lb
